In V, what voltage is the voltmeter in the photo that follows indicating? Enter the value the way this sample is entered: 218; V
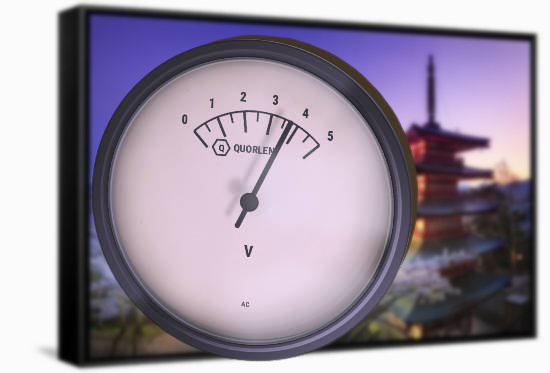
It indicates 3.75; V
